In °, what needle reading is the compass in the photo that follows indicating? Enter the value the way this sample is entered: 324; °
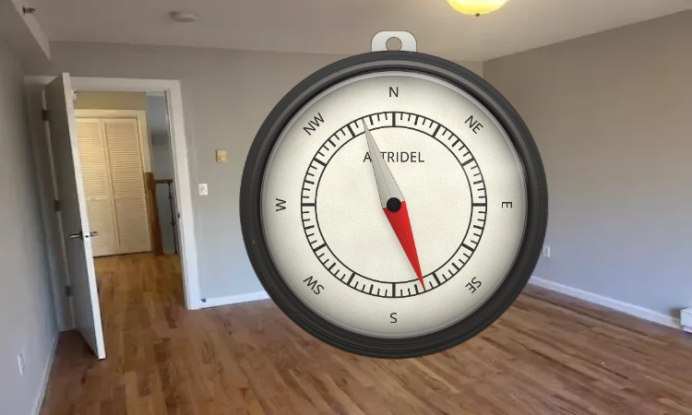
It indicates 160; °
